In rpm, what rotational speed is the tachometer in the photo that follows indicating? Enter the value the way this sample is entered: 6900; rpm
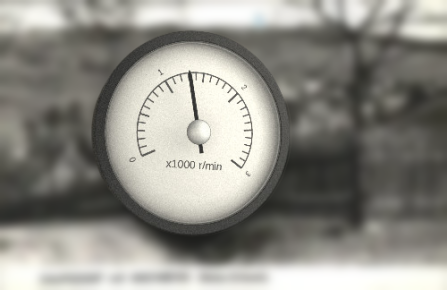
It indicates 1300; rpm
